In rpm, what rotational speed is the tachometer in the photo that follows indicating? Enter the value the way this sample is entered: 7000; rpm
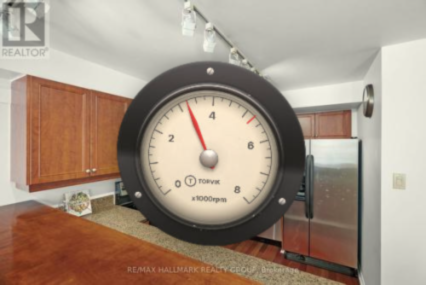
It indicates 3250; rpm
